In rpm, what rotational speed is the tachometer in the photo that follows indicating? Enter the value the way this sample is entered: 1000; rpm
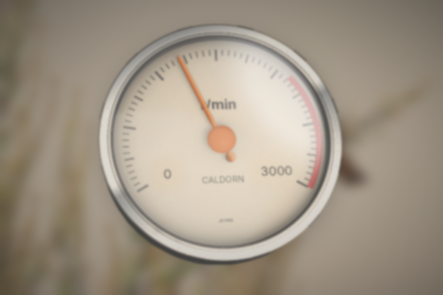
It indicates 1200; rpm
